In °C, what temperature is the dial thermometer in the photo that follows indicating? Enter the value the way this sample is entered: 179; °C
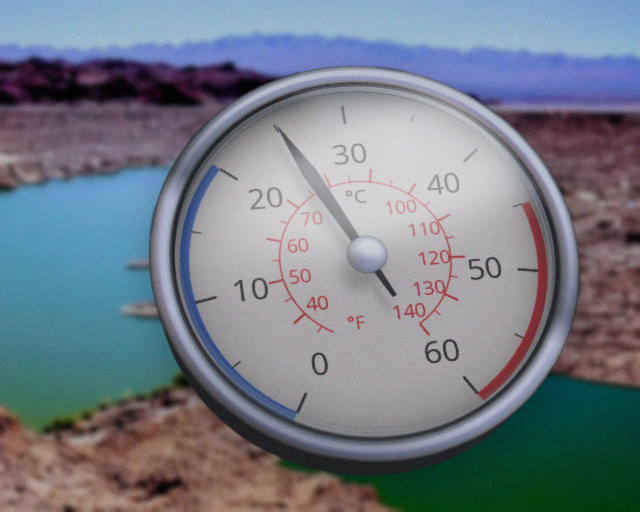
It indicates 25; °C
